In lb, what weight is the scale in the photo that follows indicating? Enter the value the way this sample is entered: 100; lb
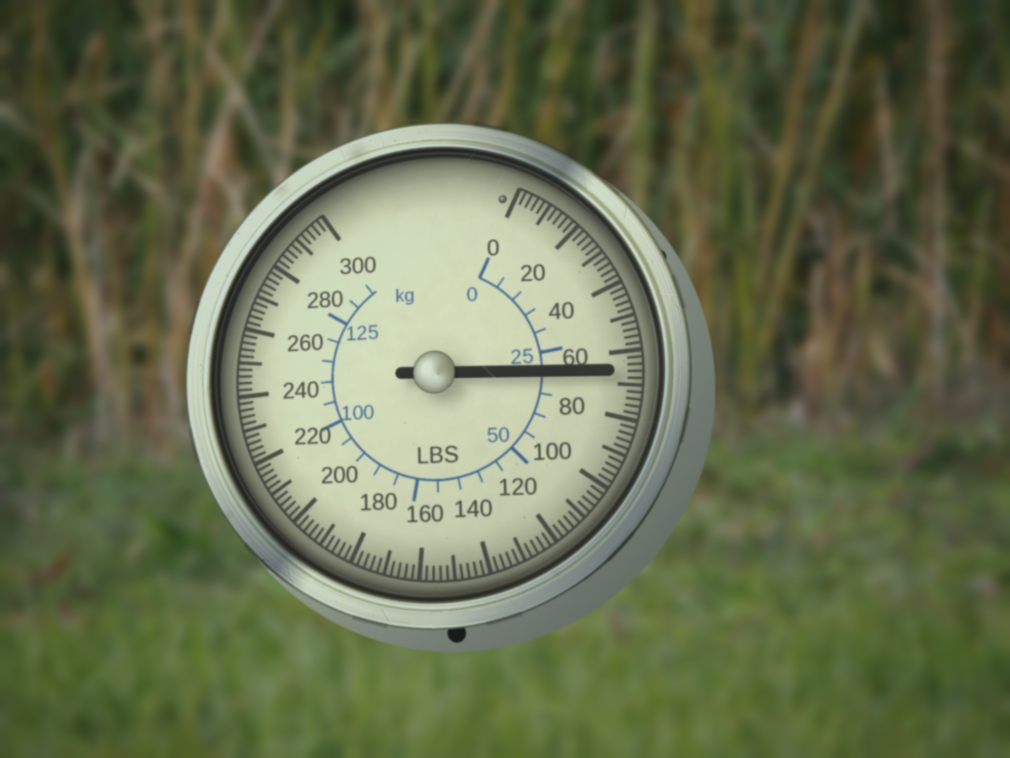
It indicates 66; lb
